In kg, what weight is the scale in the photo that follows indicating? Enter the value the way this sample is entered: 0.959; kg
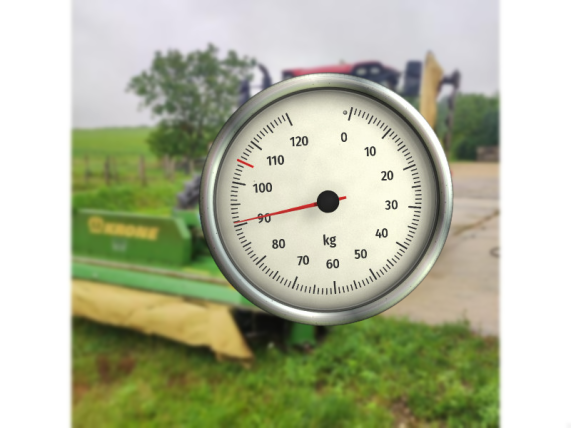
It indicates 91; kg
